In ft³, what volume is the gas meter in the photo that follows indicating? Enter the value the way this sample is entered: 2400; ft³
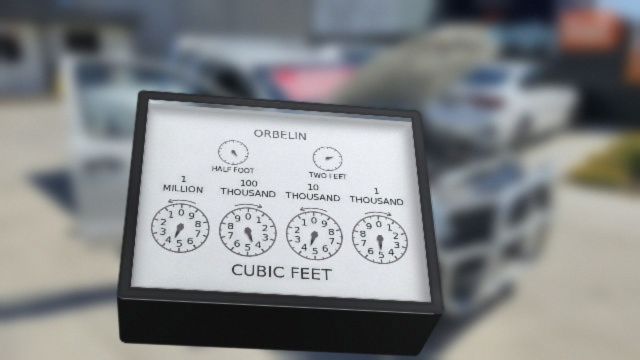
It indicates 444500; ft³
